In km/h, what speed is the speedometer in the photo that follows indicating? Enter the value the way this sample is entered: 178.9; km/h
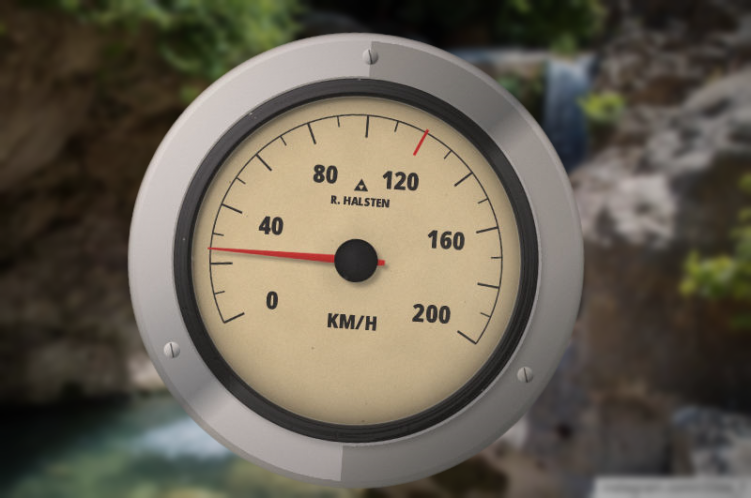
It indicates 25; km/h
